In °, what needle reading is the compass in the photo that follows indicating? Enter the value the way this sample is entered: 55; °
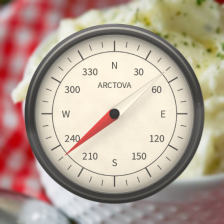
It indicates 230; °
